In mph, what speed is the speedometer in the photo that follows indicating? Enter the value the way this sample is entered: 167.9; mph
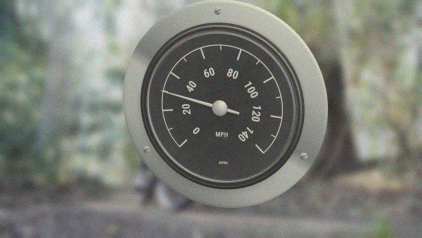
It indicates 30; mph
